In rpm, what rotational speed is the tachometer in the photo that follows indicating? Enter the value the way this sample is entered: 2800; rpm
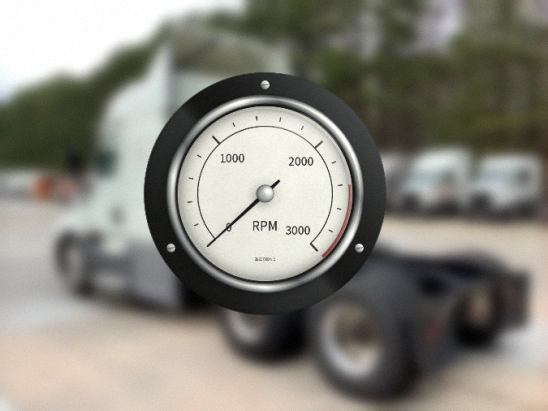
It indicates 0; rpm
